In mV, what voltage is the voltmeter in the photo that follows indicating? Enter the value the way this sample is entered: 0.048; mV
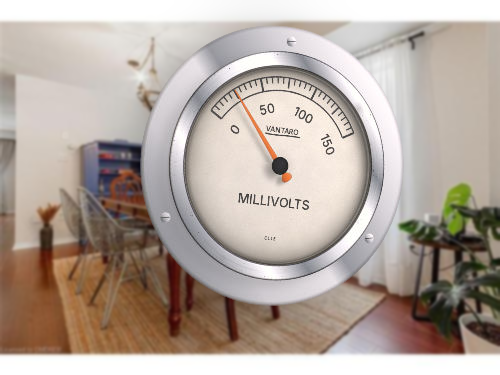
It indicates 25; mV
